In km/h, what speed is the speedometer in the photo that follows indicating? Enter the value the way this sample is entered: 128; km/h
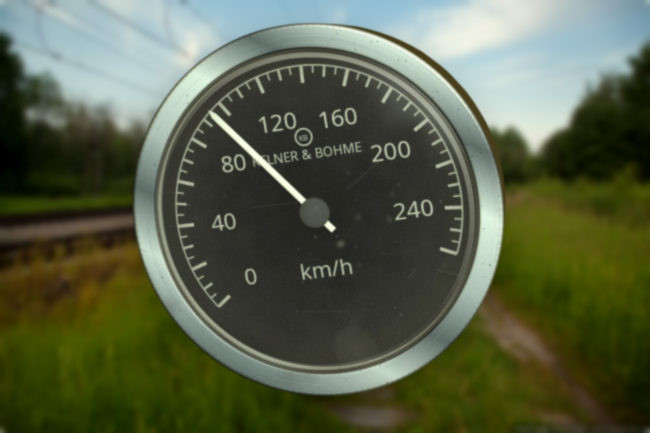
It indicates 95; km/h
